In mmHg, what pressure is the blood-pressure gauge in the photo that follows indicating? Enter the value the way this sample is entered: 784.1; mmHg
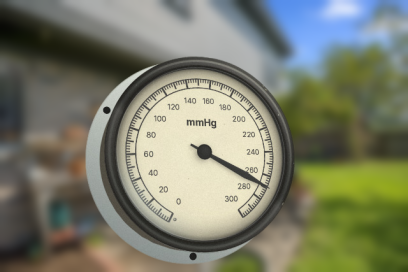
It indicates 270; mmHg
